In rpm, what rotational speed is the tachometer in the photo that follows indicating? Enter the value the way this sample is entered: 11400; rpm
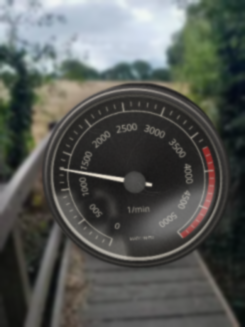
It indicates 1300; rpm
